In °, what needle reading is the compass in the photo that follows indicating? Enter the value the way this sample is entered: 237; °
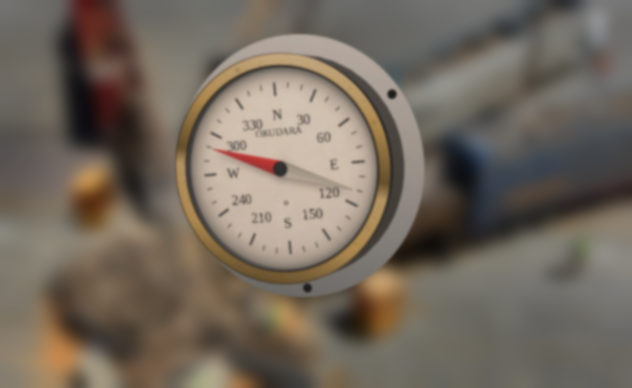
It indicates 290; °
